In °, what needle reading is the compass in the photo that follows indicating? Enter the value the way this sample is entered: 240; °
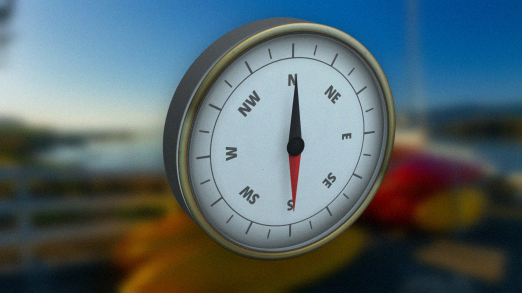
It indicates 180; °
